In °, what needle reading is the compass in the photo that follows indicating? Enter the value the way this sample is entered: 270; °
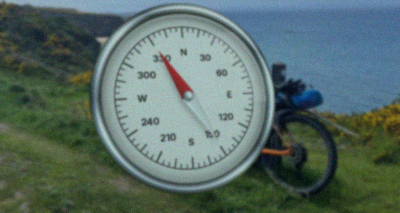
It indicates 330; °
